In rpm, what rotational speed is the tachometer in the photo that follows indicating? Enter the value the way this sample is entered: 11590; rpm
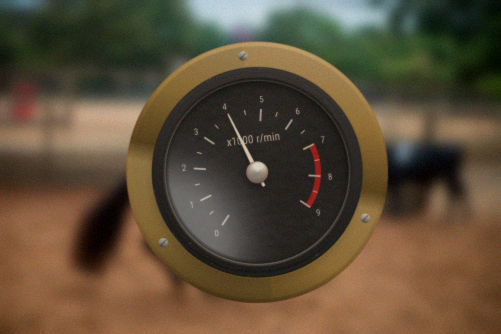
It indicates 4000; rpm
